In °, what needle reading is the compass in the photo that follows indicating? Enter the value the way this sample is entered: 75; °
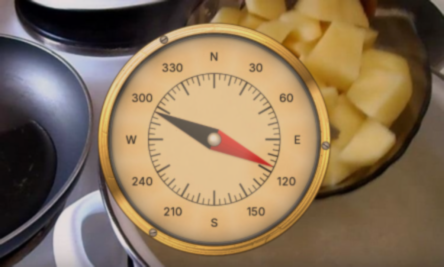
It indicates 115; °
